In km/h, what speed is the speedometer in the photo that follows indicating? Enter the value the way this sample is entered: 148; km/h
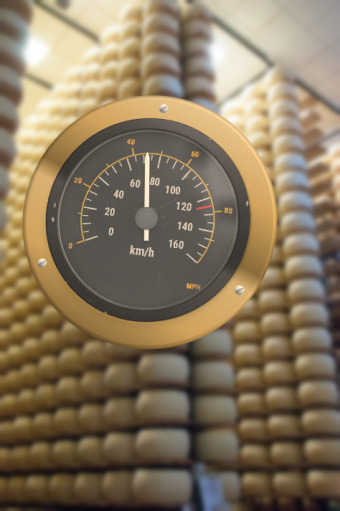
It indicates 72.5; km/h
